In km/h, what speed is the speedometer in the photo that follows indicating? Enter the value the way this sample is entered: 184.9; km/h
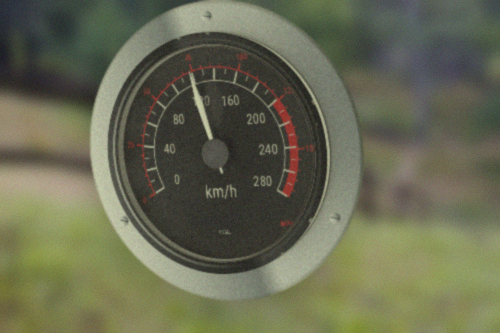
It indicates 120; km/h
